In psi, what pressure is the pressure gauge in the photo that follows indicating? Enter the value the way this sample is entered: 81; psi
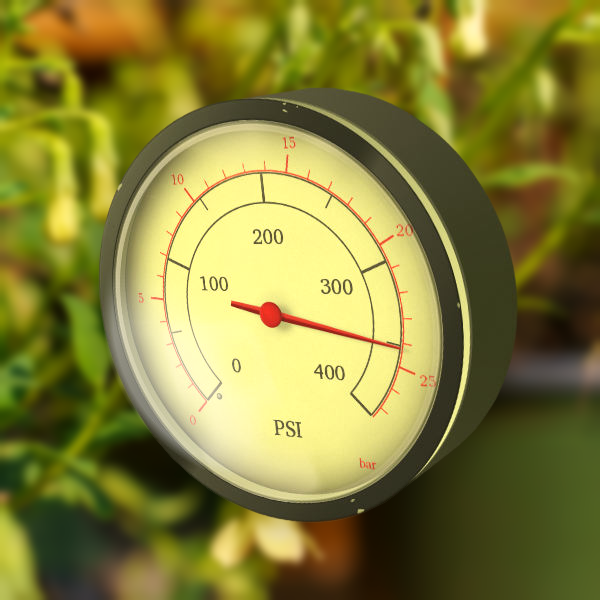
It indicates 350; psi
